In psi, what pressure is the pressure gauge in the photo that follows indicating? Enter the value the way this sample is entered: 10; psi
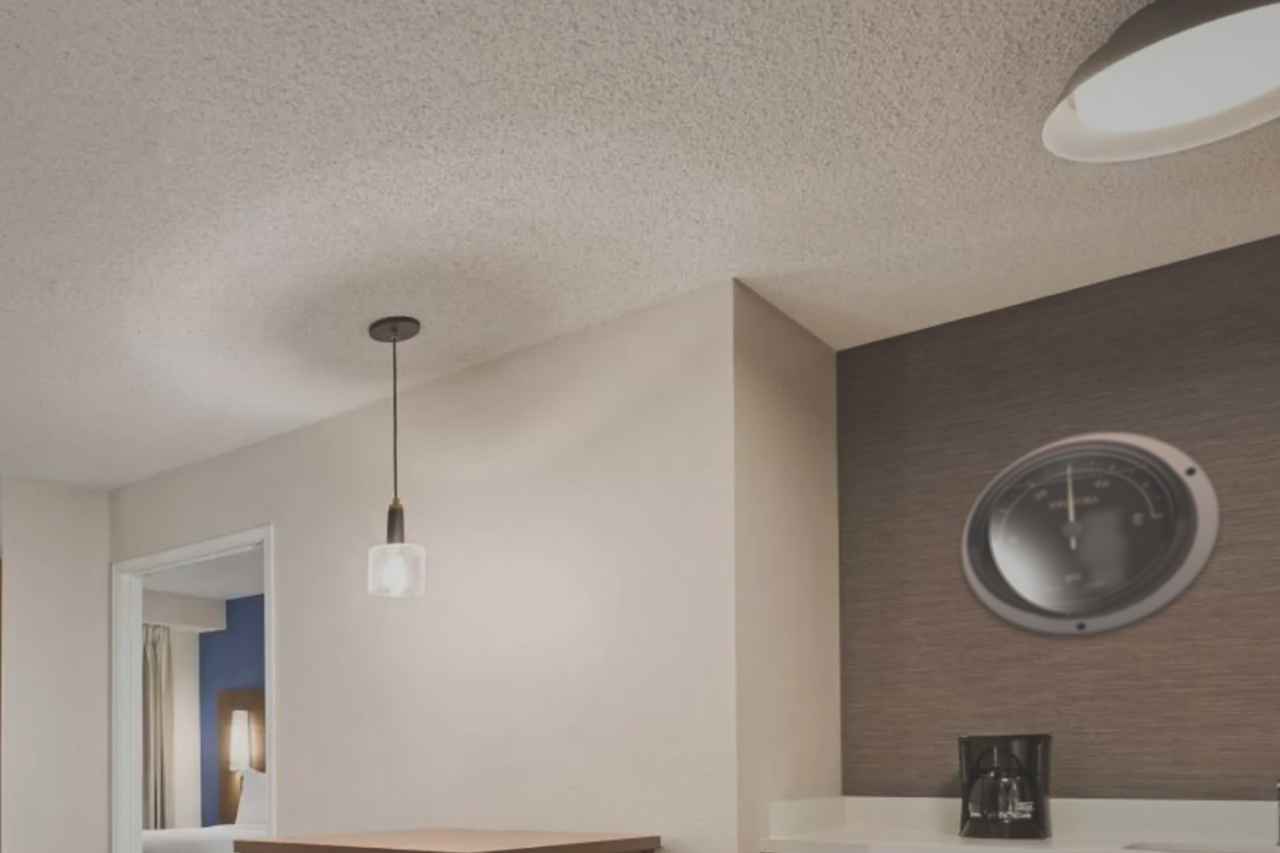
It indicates 30; psi
